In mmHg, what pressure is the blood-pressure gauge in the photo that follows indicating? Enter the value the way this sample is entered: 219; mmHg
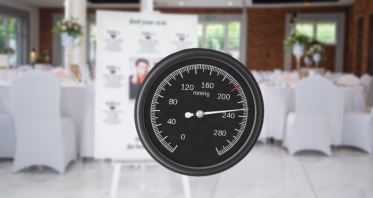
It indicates 230; mmHg
